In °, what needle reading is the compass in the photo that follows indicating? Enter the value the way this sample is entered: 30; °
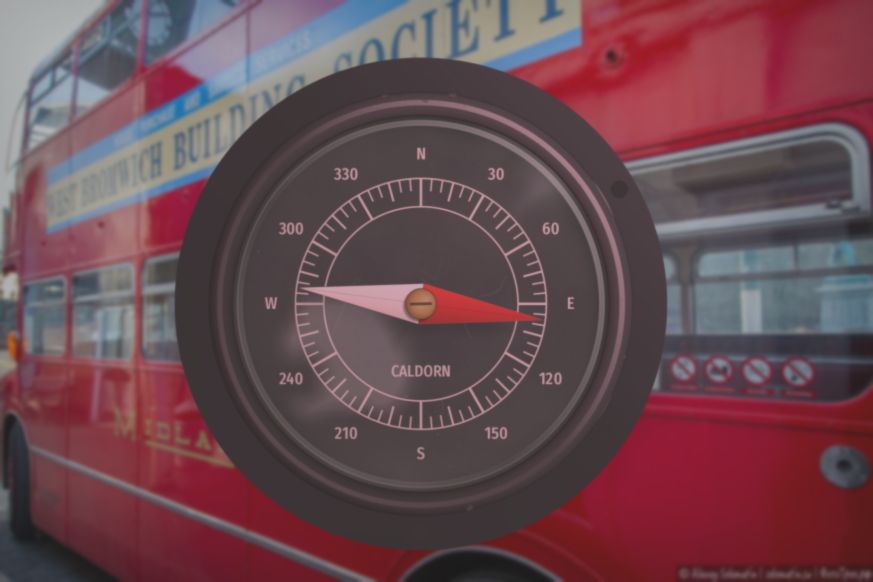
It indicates 97.5; °
